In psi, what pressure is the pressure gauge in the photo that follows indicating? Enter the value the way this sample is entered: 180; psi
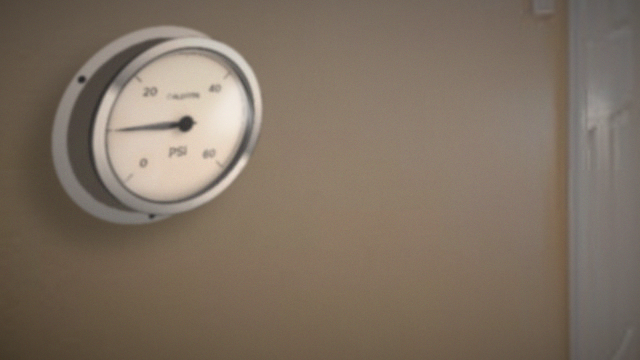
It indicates 10; psi
